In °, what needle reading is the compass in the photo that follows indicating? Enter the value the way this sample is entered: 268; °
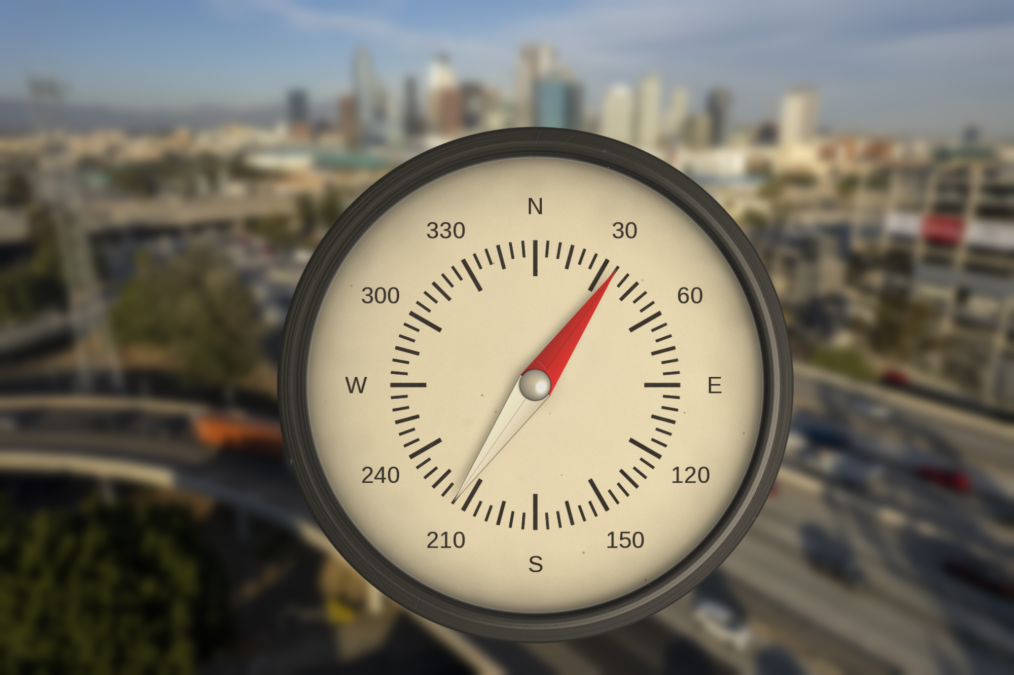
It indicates 35; °
